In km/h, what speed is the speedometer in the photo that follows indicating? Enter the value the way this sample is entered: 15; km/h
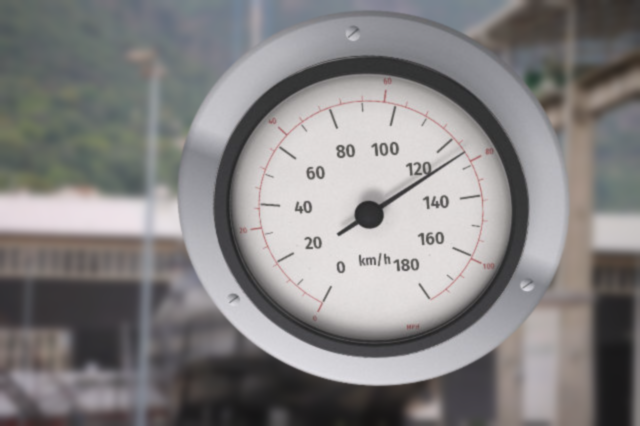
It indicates 125; km/h
